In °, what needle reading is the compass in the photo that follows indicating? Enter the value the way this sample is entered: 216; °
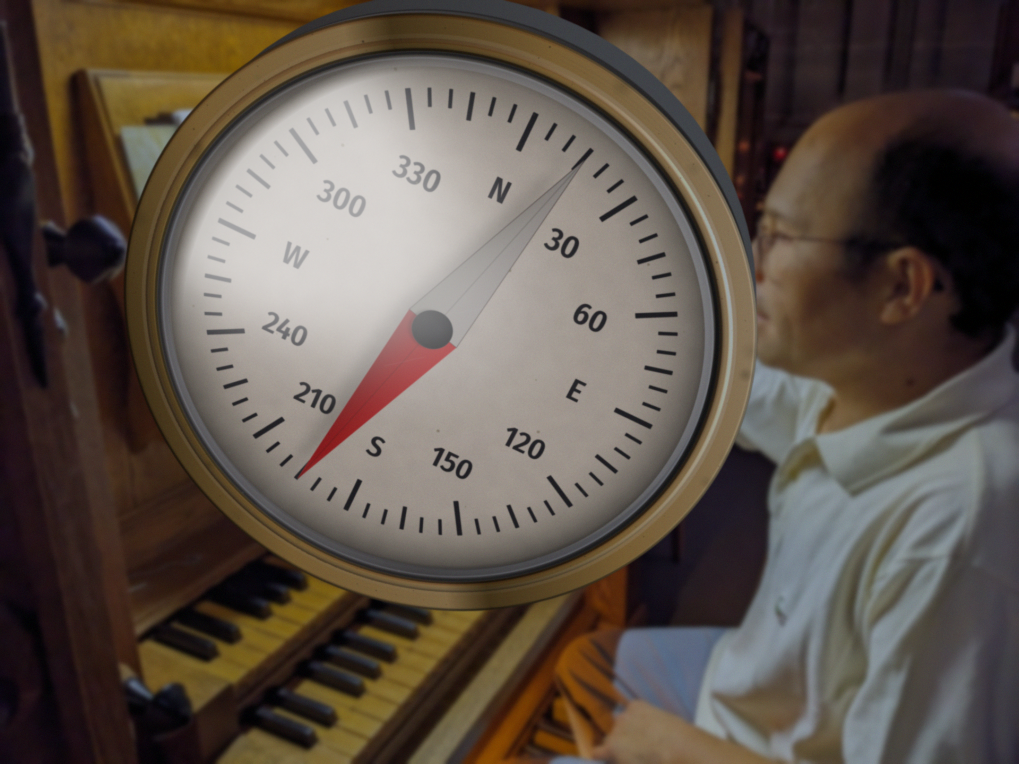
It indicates 195; °
